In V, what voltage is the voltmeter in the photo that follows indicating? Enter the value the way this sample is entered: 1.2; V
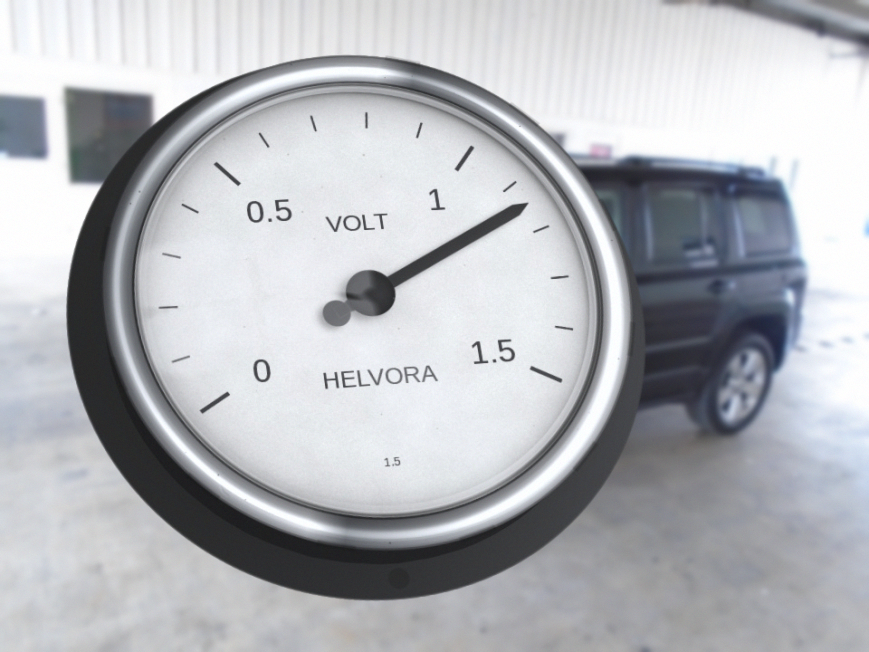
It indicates 1.15; V
